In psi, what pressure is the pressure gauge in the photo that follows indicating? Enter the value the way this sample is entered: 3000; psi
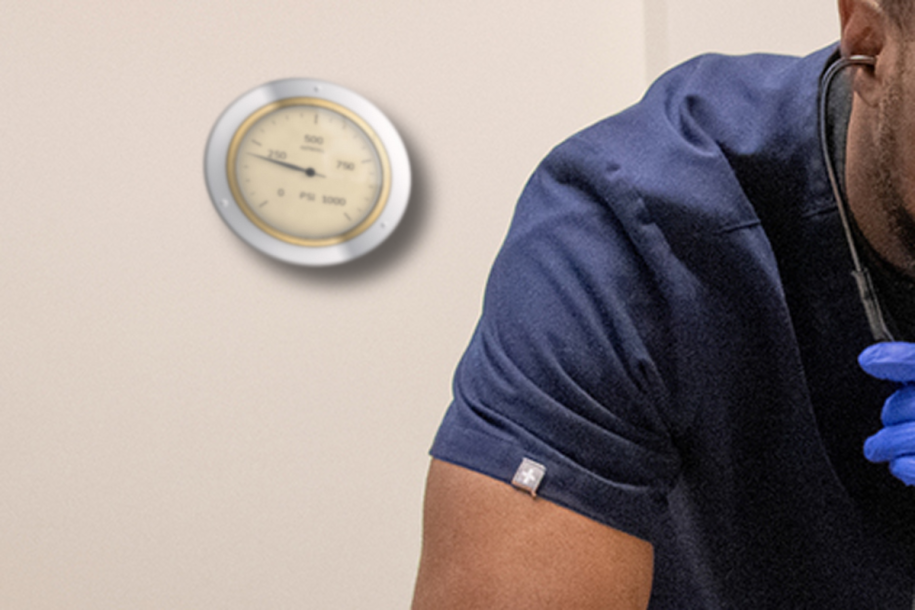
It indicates 200; psi
